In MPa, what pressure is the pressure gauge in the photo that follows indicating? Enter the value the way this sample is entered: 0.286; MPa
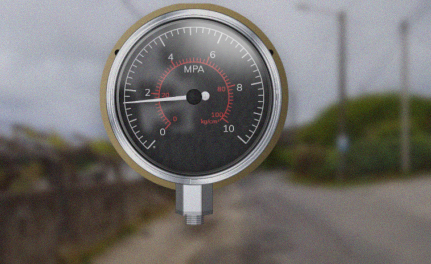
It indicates 1.6; MPa
